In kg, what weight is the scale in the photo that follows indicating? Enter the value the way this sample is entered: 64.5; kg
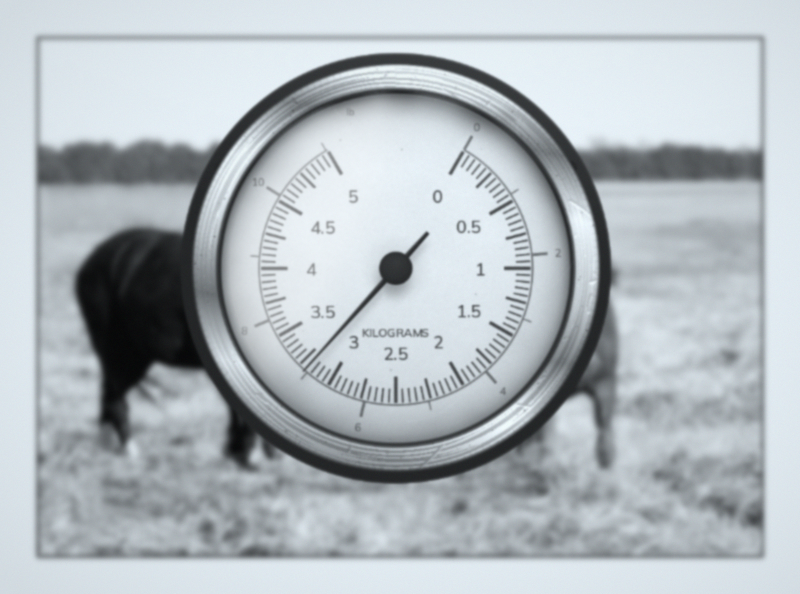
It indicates 3.2; kg
